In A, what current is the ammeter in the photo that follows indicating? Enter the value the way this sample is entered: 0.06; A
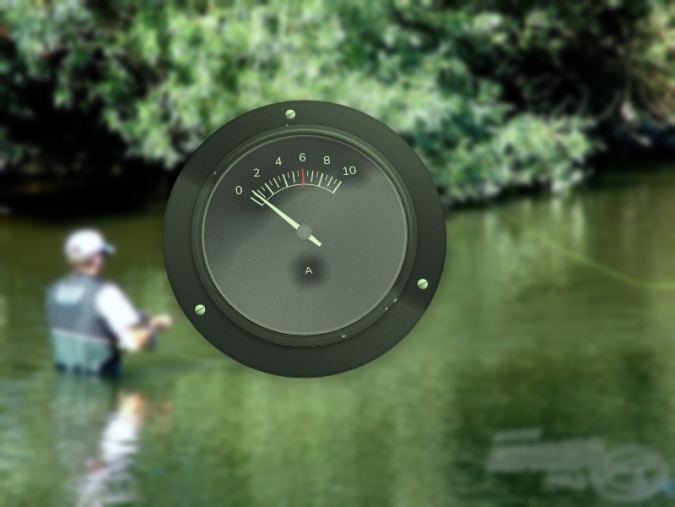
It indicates 0.5; A
